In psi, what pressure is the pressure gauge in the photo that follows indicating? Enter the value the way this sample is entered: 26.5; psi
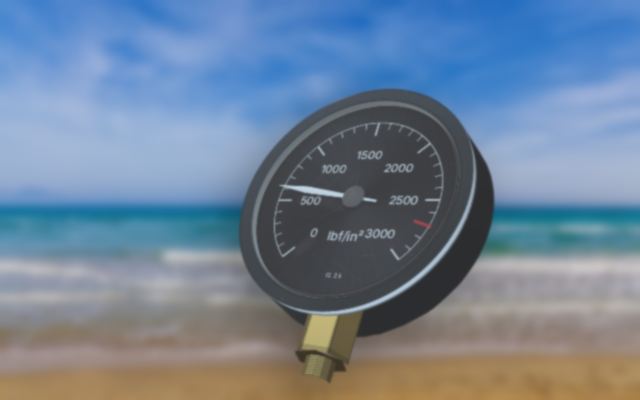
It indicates 600; psi
